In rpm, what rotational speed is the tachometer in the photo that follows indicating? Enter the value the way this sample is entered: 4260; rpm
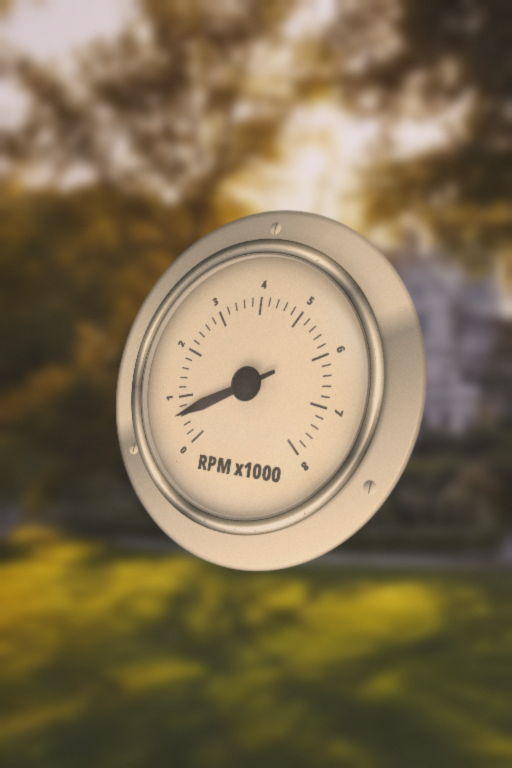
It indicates 600; rpm
